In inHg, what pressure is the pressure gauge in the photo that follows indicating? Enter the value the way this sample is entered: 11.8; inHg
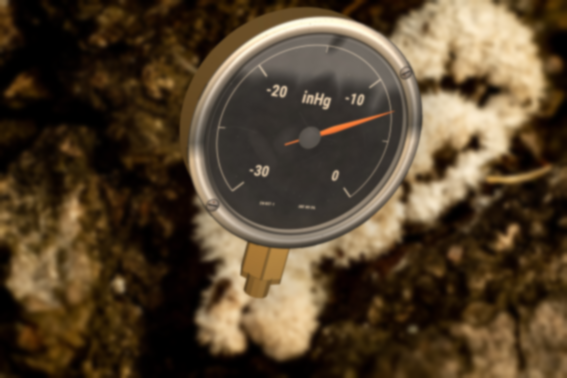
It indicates -7.5; inHg
